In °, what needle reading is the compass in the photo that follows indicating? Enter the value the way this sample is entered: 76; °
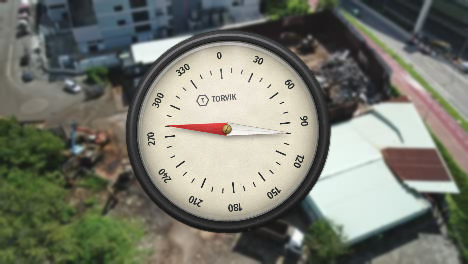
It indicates 280; °
